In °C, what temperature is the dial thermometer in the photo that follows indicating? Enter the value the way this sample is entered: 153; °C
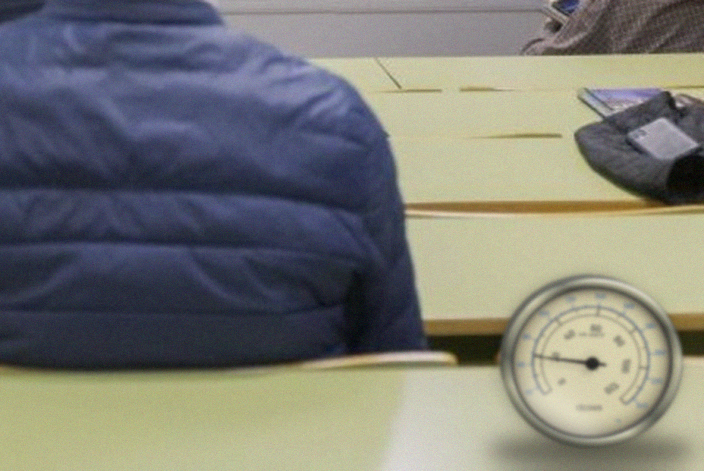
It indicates 20; °C
